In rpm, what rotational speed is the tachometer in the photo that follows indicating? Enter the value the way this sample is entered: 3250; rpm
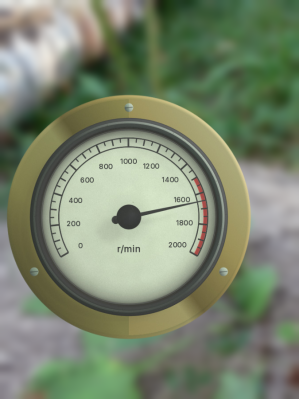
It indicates 1650; rpm
